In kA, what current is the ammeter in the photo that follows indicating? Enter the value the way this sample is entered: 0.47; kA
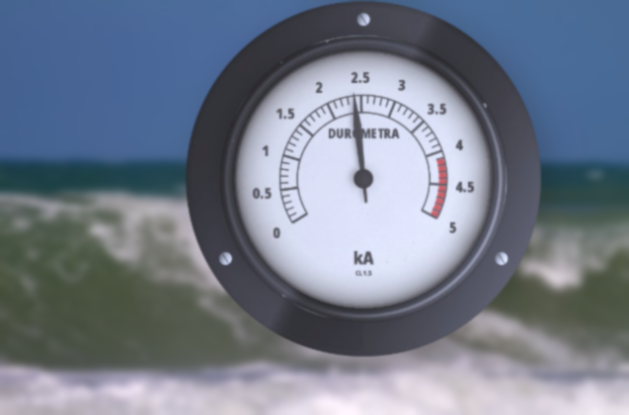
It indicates 2.4; kA
